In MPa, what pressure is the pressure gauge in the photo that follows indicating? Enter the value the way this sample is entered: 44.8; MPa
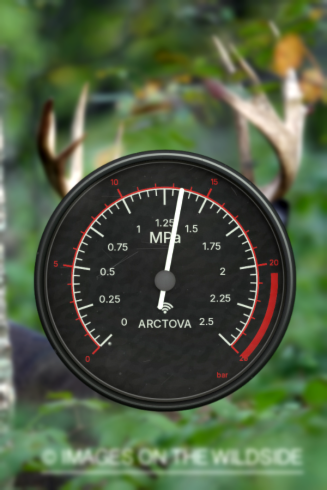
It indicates 1.35; MPa
